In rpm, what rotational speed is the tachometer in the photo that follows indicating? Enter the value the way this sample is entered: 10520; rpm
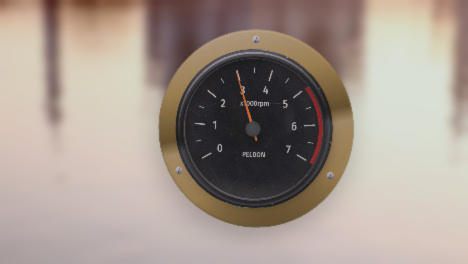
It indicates 3000; rpm
